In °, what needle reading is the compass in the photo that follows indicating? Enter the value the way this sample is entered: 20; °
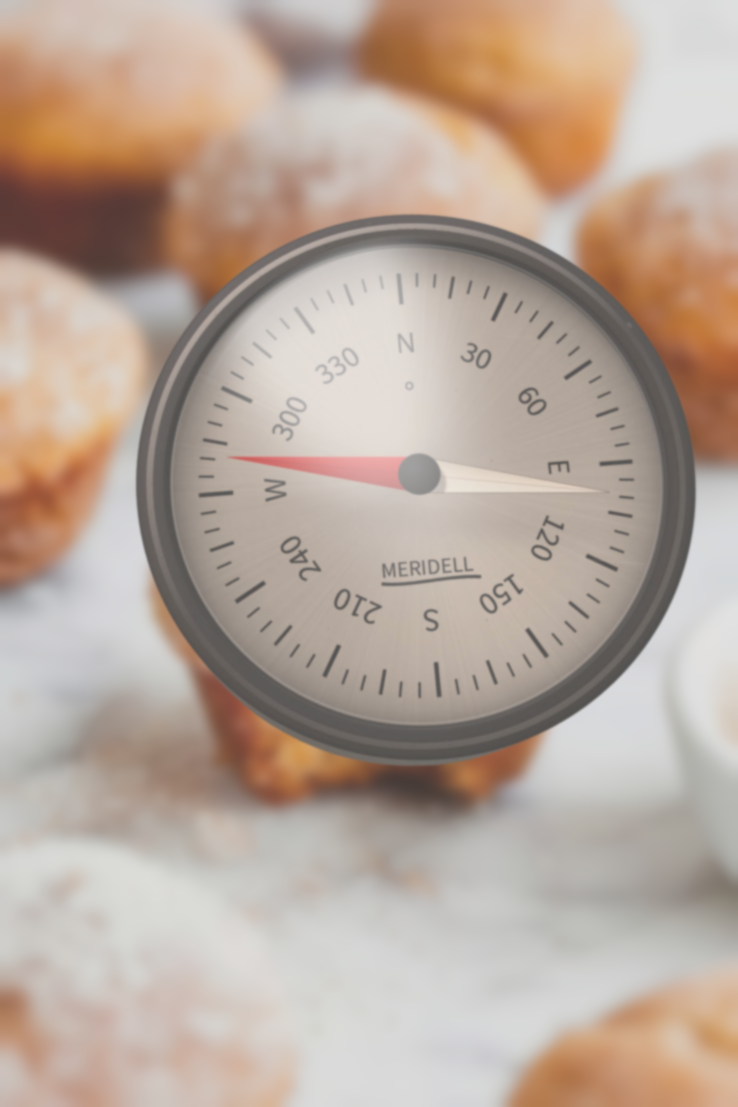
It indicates 280; °
